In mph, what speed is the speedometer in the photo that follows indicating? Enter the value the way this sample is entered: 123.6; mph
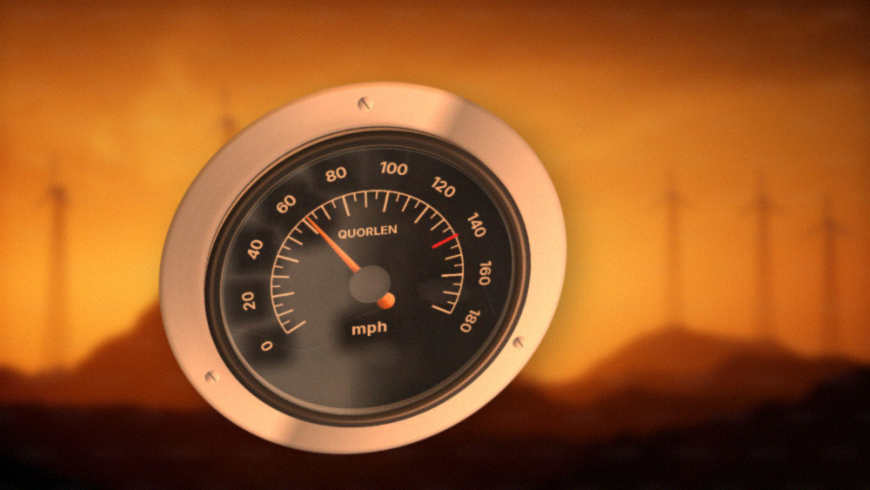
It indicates 62.5; mph
